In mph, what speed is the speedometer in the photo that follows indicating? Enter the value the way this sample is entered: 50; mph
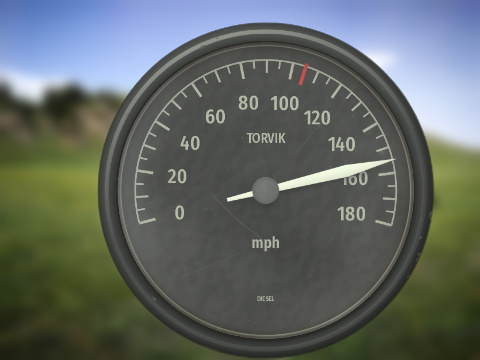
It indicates 155; mph
